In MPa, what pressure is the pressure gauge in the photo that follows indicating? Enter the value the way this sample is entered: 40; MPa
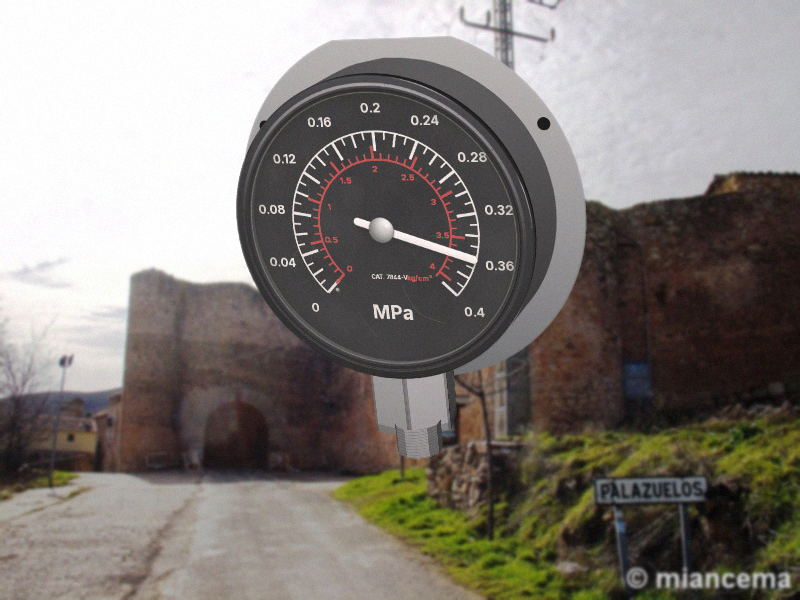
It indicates 0.36; MPa
